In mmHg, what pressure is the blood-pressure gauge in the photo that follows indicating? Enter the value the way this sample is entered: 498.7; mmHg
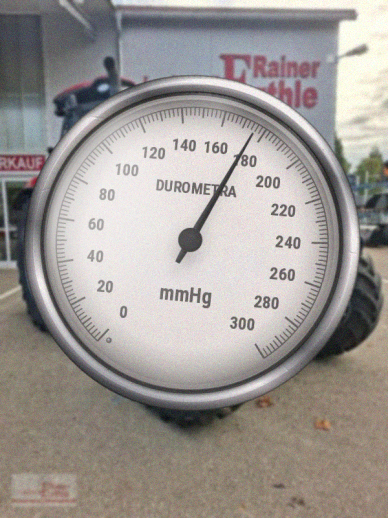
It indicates 176; mmHg
